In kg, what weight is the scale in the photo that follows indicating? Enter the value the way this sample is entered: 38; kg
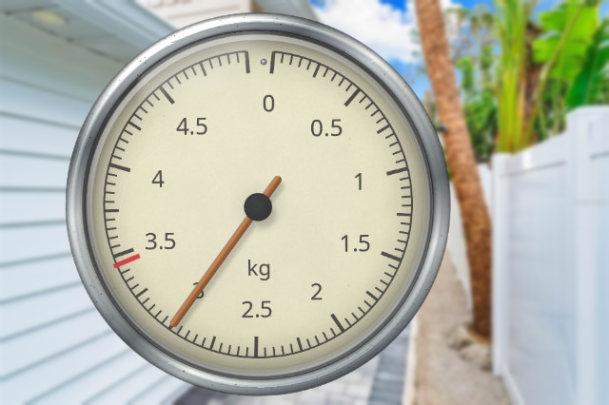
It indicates 3; kg
